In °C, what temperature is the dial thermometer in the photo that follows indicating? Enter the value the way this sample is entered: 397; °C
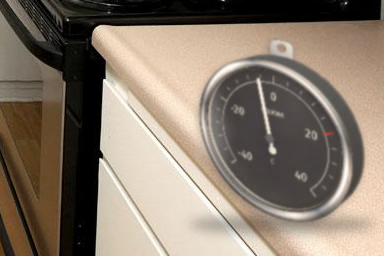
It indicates -4; °C
